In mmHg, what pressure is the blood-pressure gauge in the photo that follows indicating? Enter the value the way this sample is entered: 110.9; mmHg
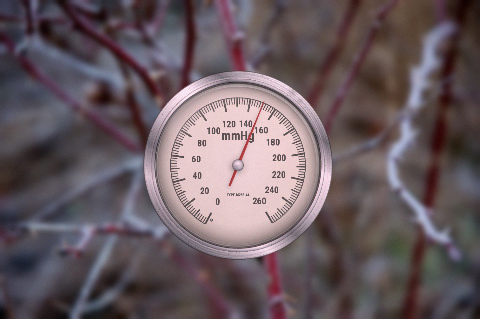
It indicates 150; mmHg
